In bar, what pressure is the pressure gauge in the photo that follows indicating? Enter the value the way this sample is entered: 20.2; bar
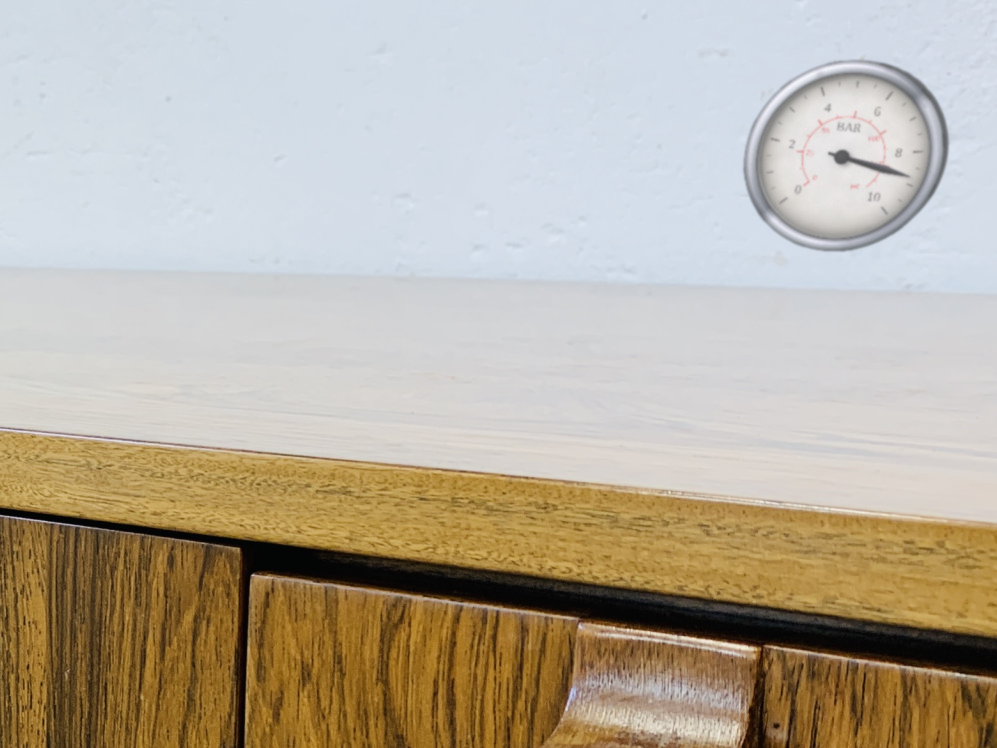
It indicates 8.75; bar
